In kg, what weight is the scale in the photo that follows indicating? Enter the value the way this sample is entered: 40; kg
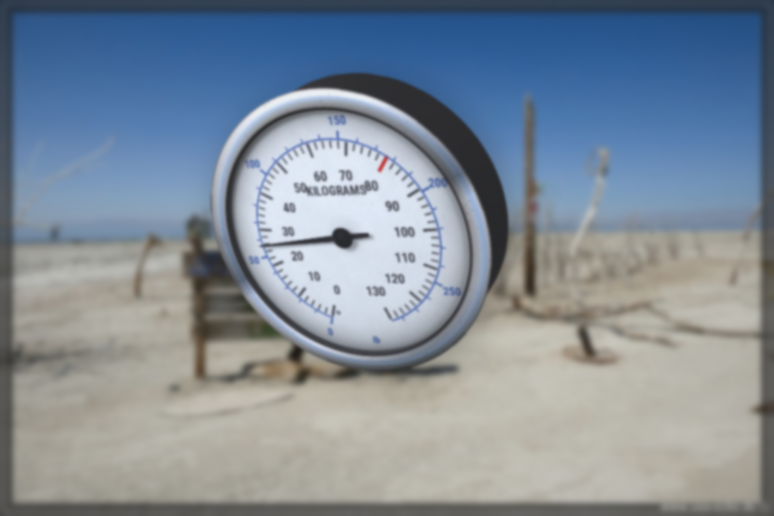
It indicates 26; kg
